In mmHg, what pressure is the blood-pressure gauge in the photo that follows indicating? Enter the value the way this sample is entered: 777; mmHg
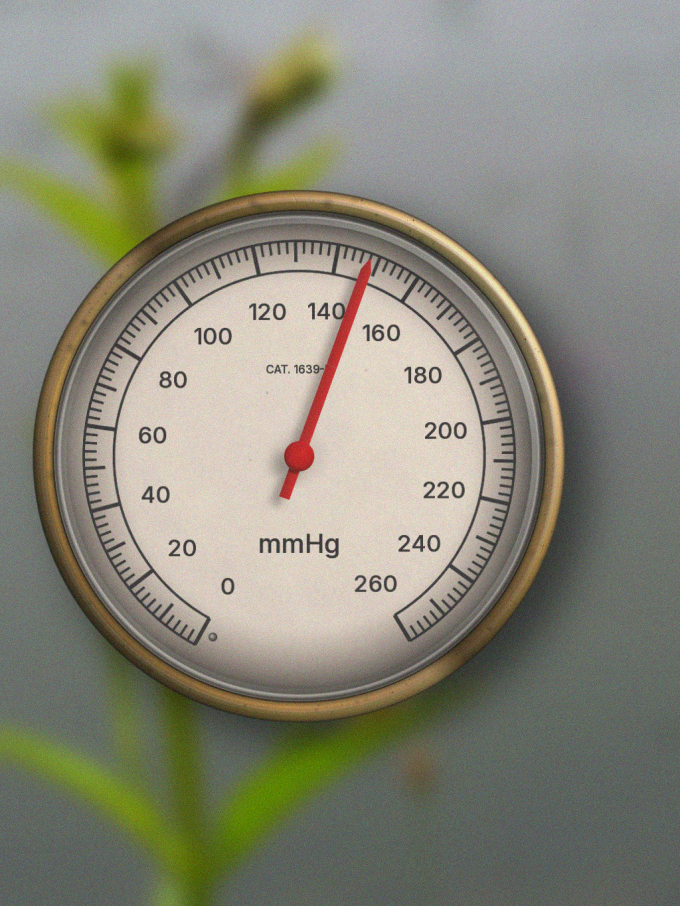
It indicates 148; mmHg
